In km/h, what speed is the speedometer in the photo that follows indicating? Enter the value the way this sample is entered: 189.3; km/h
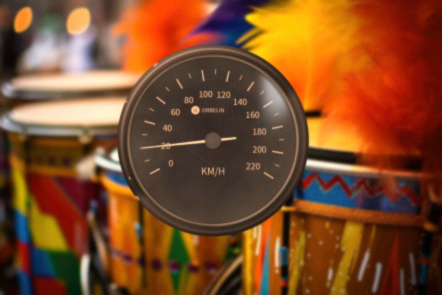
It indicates 20; km/h
